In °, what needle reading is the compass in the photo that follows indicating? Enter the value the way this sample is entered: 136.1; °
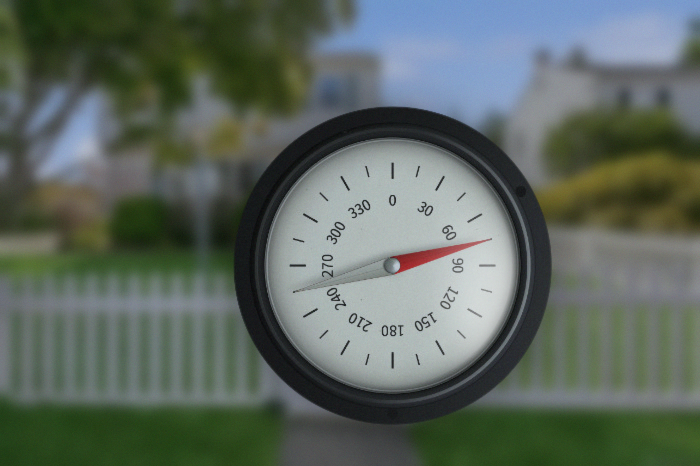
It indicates 75; °
